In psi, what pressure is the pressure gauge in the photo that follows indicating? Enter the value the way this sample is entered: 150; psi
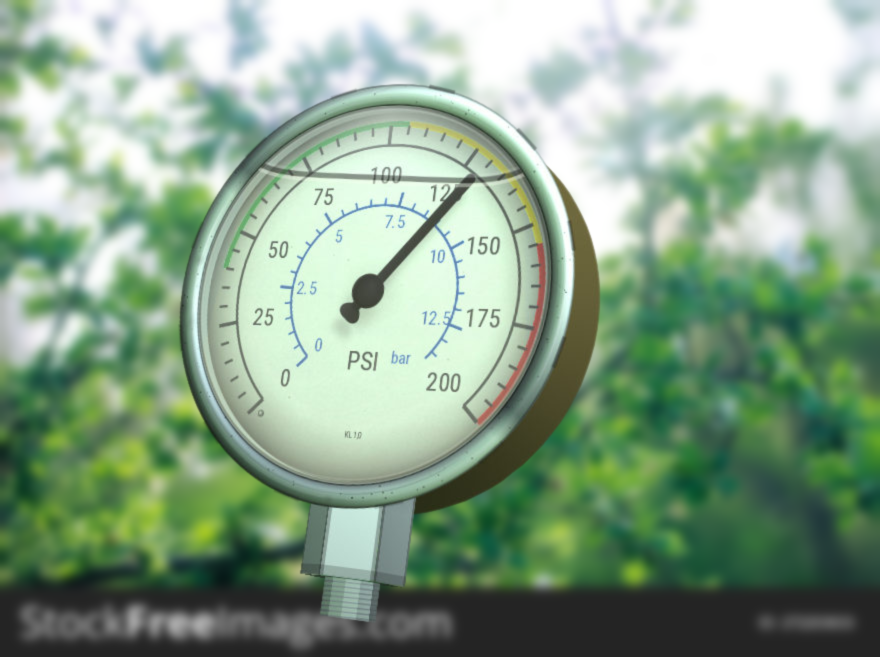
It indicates 130; psi
